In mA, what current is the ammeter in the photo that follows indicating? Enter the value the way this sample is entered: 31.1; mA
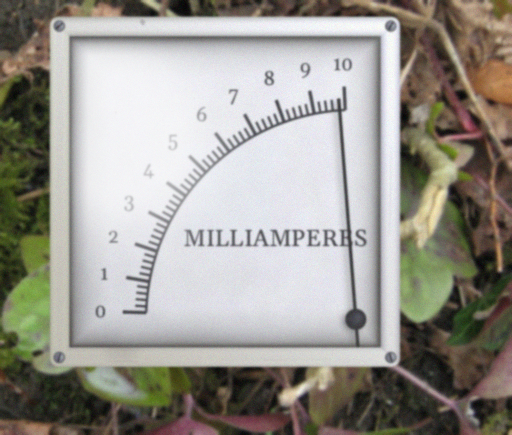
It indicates 9.8; mA
